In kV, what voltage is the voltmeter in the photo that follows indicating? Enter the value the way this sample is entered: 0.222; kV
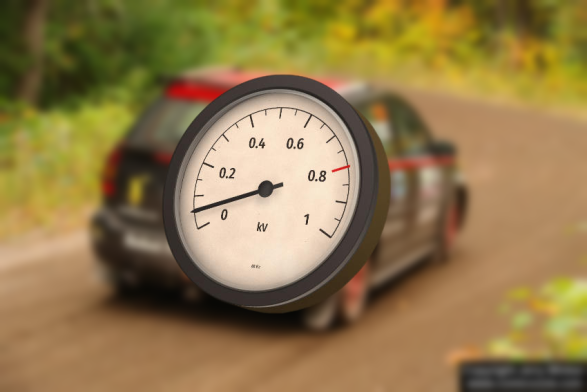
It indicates 0.05; kV
